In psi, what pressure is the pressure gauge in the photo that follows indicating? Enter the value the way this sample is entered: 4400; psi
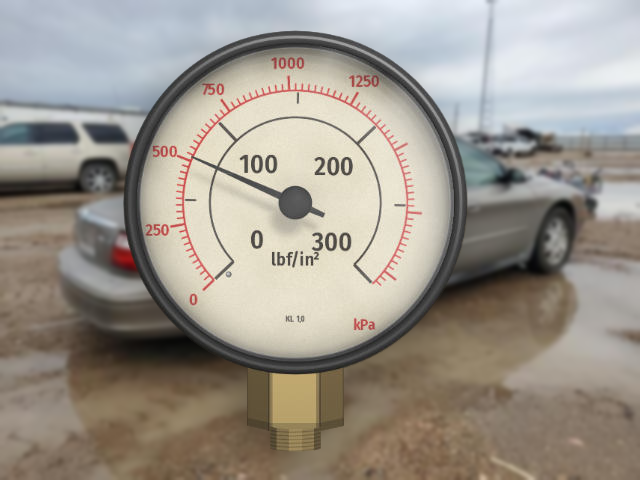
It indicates 75; psi
